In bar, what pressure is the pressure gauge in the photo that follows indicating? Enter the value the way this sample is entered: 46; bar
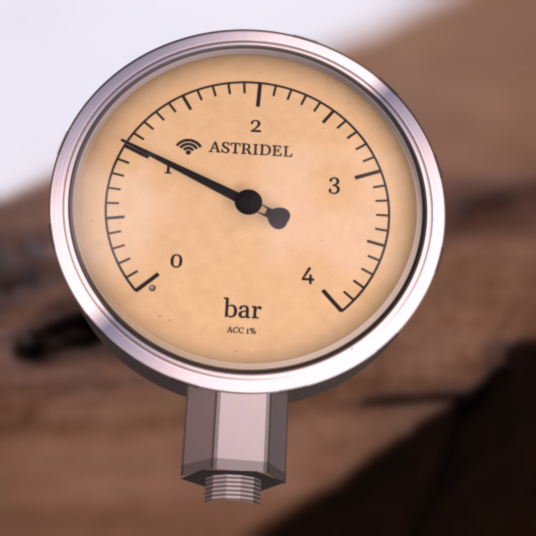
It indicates 1; bar
